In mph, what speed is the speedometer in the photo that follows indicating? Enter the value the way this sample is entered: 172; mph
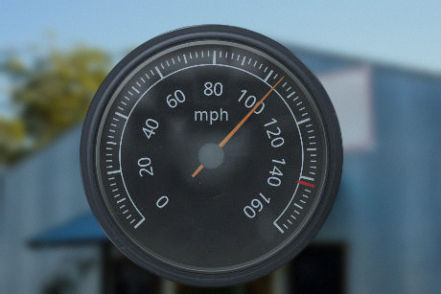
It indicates 104; mph
